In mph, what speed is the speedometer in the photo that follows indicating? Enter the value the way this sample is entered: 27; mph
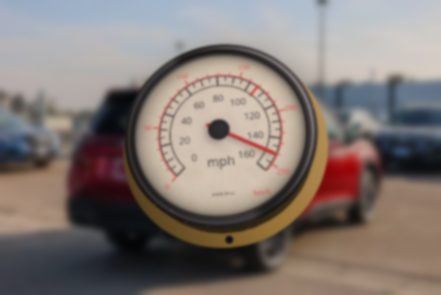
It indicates 150; mph
